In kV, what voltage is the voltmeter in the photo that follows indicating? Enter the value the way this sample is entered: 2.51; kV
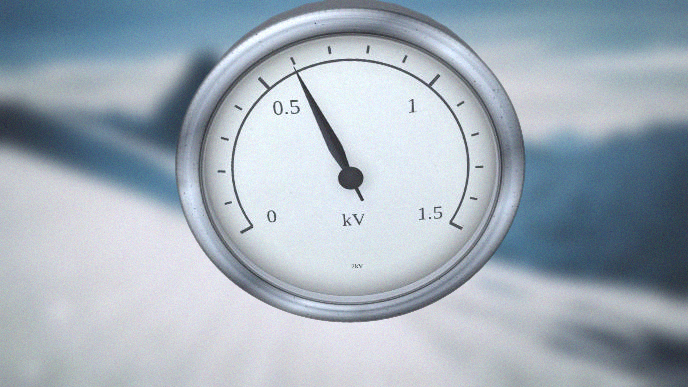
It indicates 0.6; kV
